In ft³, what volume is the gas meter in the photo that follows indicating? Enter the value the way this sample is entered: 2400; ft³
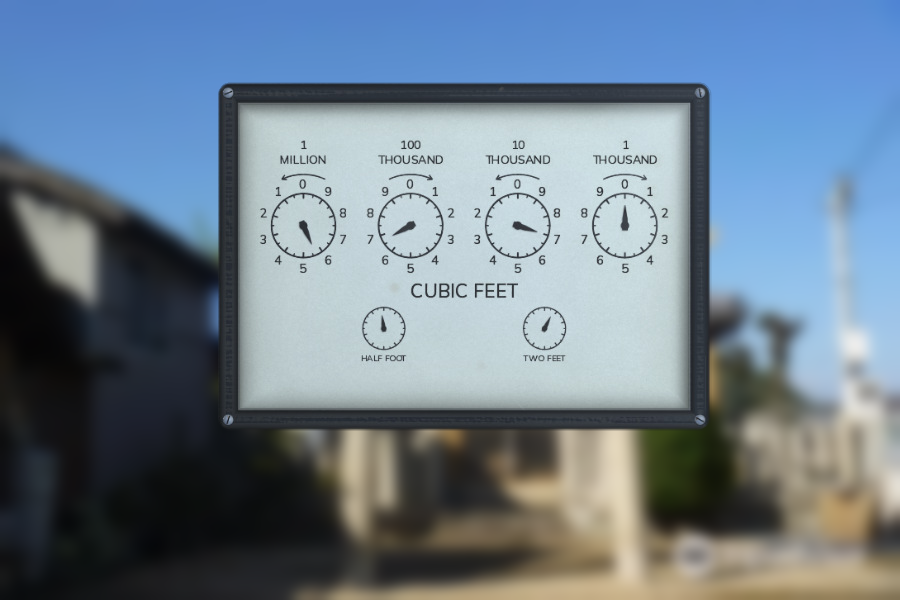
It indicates 567000; ft³
